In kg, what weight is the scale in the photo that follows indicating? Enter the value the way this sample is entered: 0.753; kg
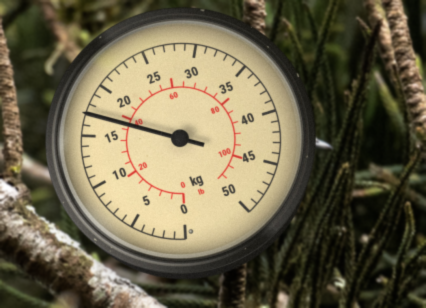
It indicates 17; kg
